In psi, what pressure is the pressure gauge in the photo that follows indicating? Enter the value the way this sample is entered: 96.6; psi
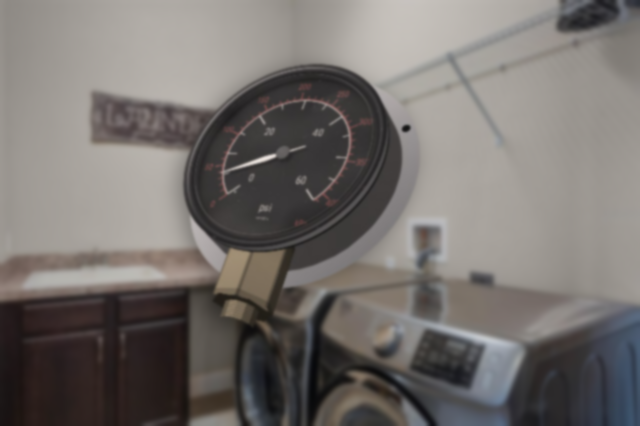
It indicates 5; psi
